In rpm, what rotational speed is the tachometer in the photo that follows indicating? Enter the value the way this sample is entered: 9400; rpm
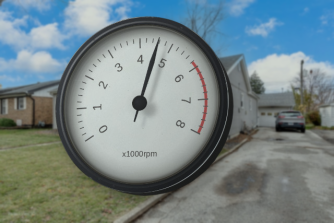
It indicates 4600; rpm
